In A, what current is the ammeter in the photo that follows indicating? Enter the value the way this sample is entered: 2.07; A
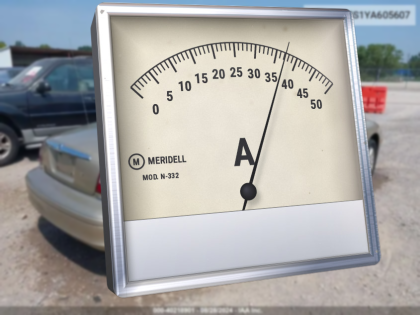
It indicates 37; A
